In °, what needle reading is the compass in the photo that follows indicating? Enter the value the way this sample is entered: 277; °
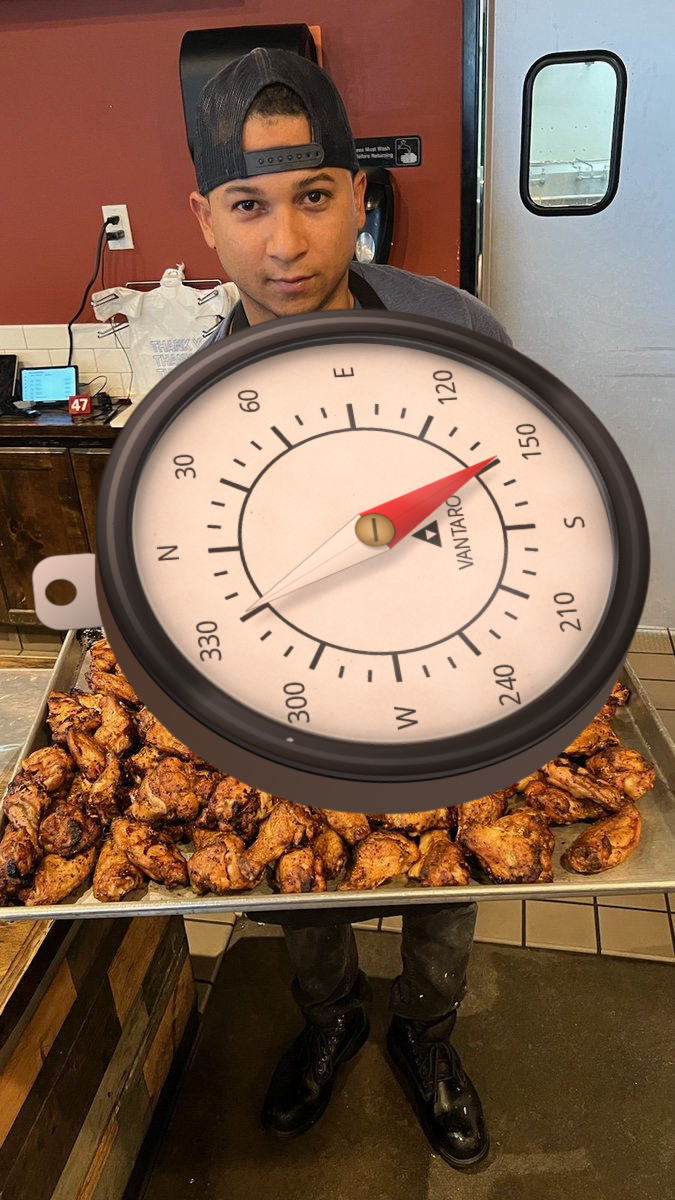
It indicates 150; °
